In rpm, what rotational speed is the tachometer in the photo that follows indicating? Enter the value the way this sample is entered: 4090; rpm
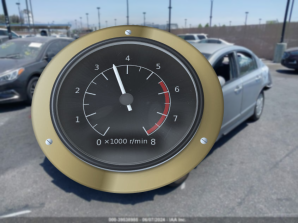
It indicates 3500; rpm
